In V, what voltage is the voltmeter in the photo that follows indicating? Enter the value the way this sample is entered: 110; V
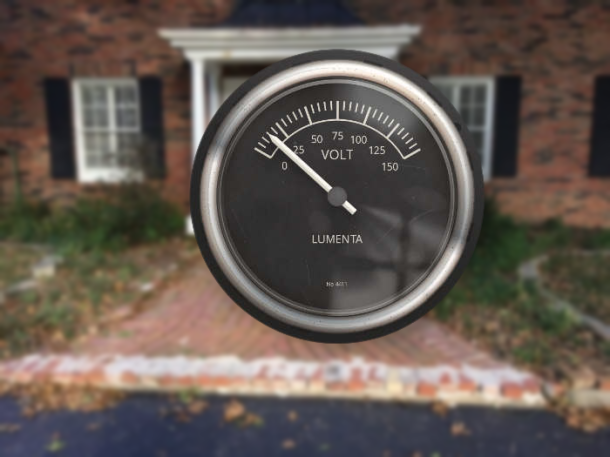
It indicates 15; V
